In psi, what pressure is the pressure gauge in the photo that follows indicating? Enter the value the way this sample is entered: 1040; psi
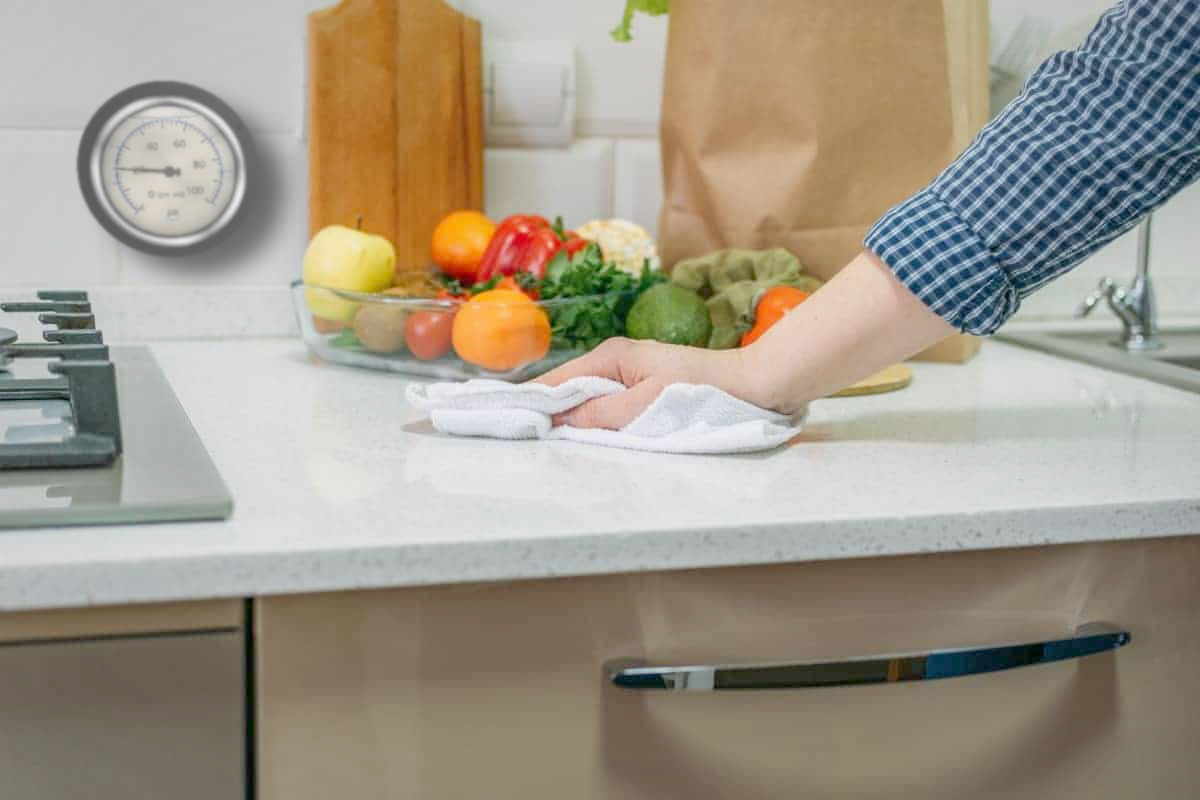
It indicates 20; psi
